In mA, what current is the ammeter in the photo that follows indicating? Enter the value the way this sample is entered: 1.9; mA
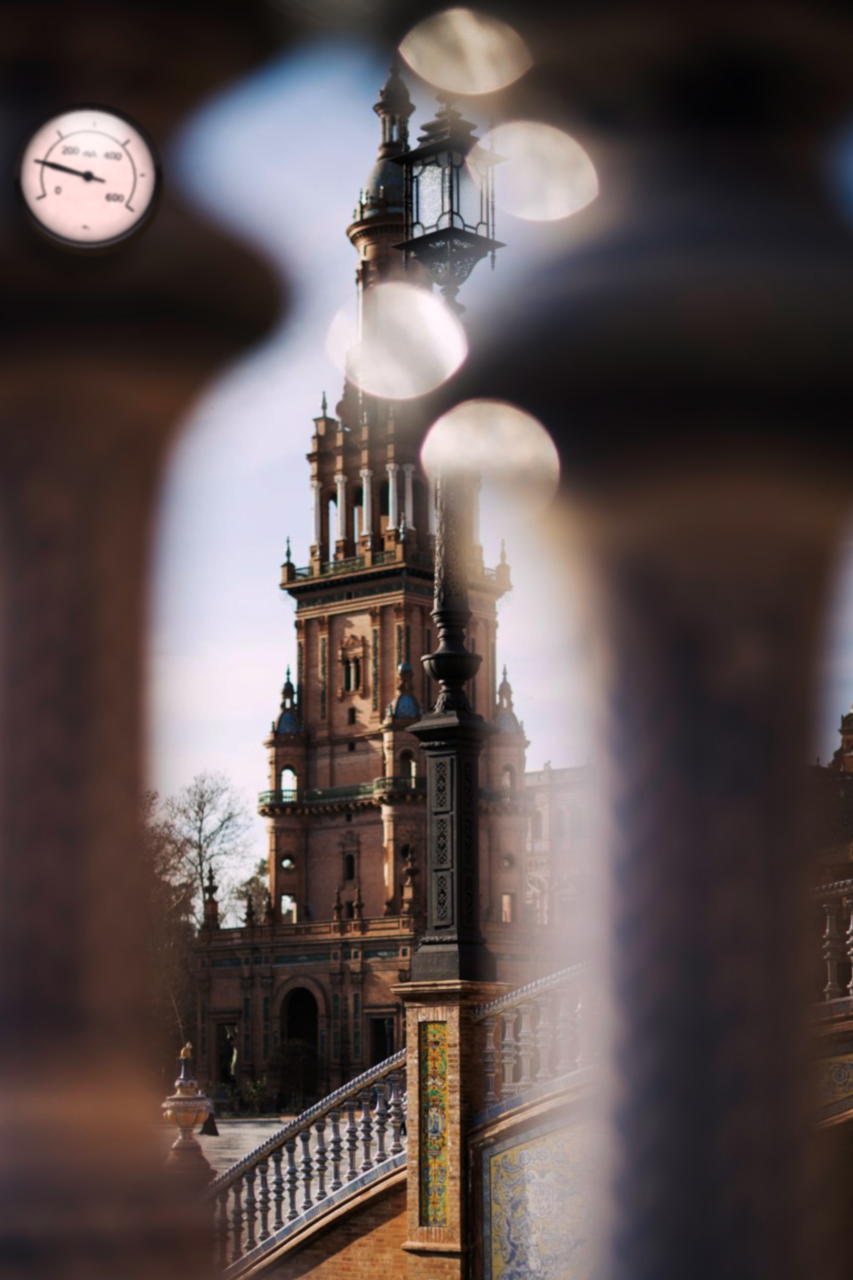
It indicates 100; mA
